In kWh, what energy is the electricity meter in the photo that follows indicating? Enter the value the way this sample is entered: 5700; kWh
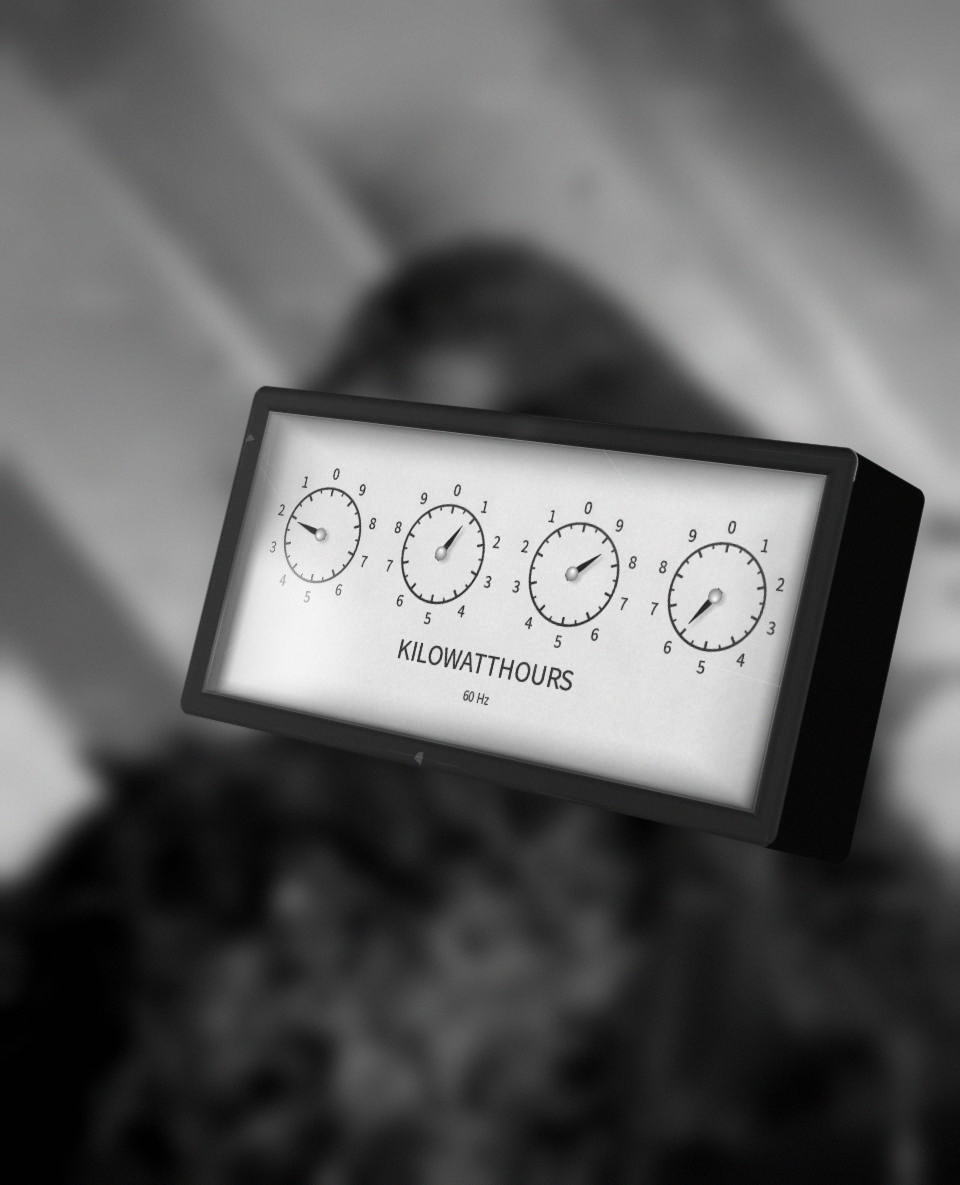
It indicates 2086; kWh
